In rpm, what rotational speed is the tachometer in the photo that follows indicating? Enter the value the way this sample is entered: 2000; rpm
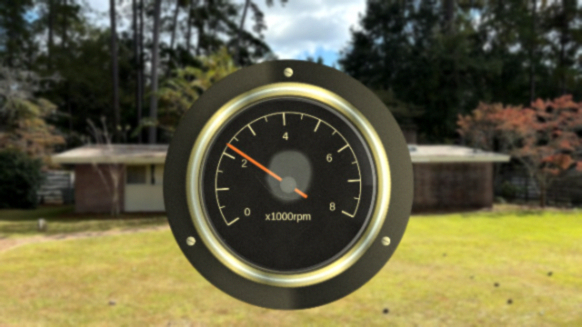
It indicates 2250; rpm
